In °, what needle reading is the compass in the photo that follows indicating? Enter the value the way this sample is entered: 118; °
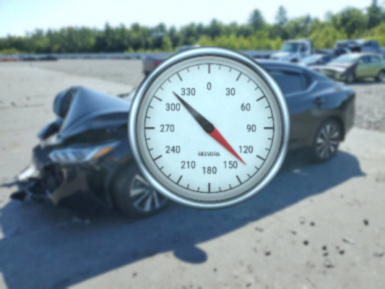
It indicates 135; °
